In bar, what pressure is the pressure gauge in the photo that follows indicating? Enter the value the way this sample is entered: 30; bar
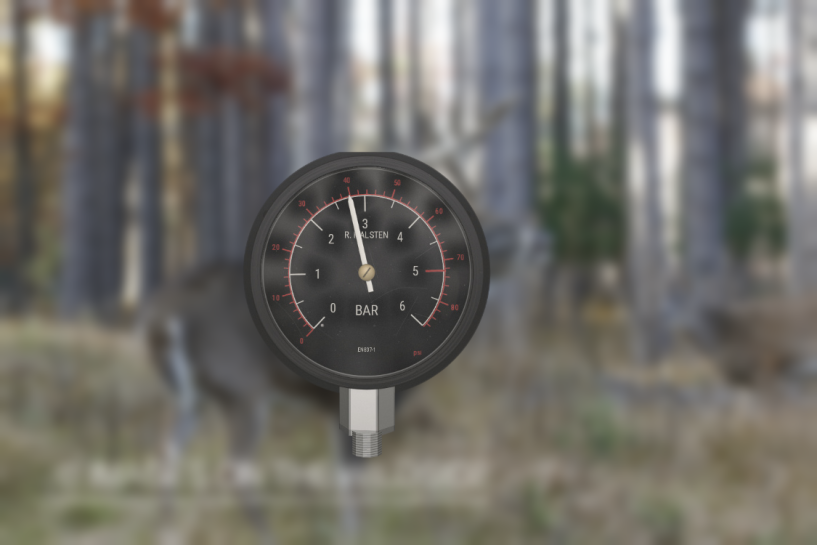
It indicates 2.75; bar
